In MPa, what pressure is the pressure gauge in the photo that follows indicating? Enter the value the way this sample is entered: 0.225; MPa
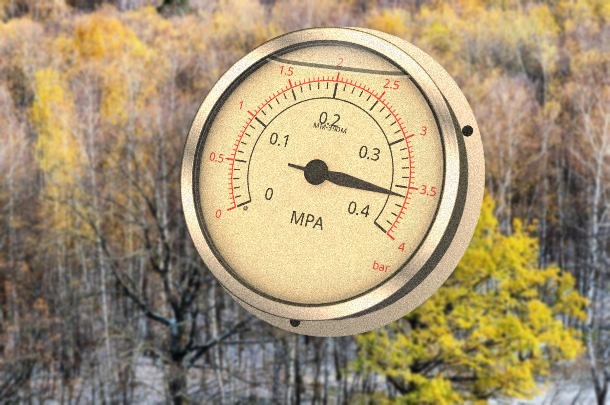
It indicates 0.36; MPa
